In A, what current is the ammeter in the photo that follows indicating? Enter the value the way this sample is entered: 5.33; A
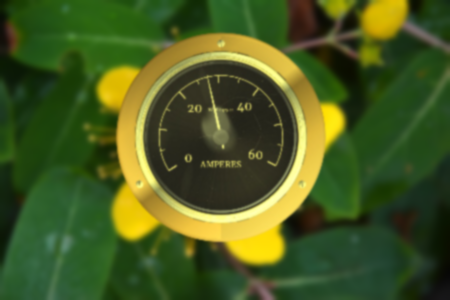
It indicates 27.5; A
